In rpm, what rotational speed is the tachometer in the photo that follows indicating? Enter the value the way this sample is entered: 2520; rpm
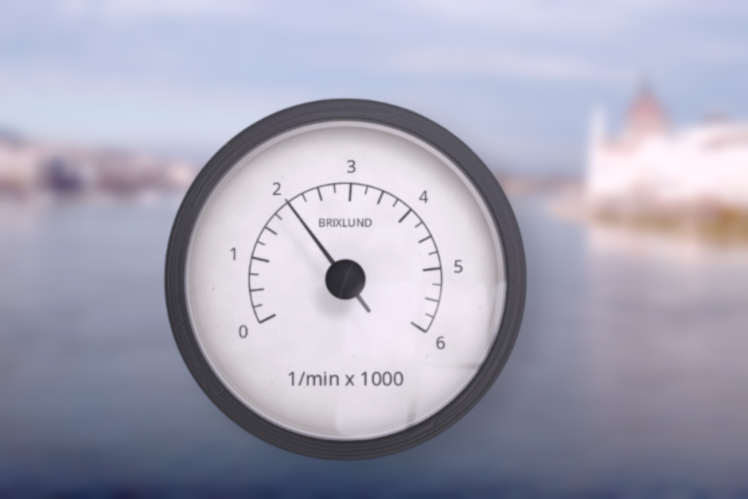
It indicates 2000; rpm
